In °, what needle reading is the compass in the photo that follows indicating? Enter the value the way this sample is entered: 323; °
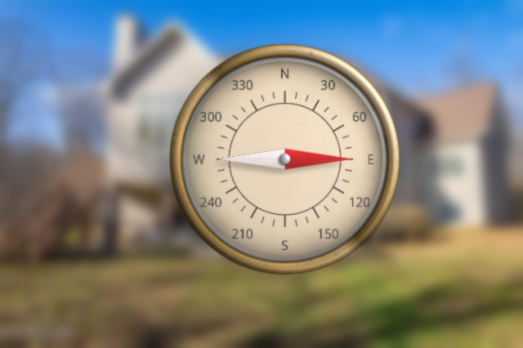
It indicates 90; °
